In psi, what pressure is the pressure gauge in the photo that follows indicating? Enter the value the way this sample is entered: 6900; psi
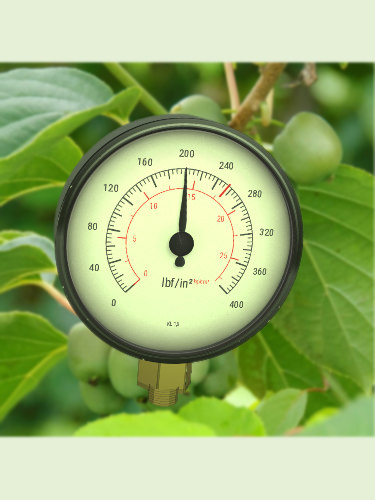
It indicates 200; psi
